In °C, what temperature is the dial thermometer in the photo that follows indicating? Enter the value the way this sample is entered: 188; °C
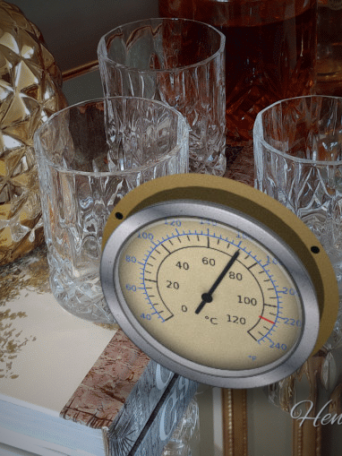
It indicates 72; °C
